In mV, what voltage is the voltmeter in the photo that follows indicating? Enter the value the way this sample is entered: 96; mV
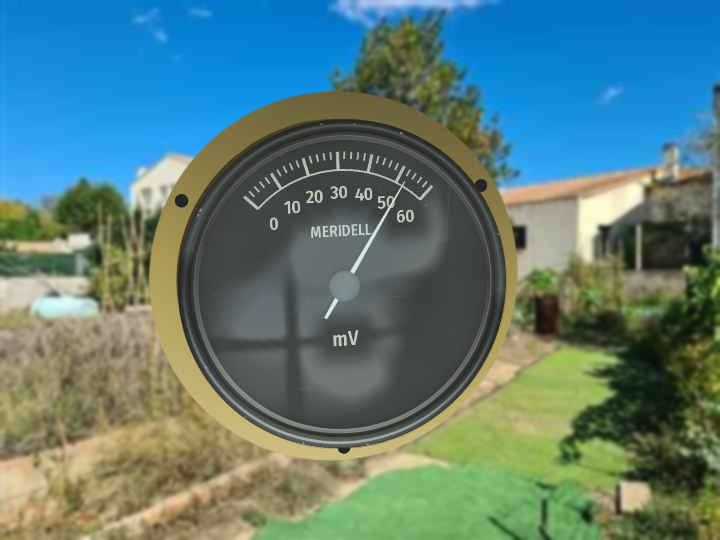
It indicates 52; mV
